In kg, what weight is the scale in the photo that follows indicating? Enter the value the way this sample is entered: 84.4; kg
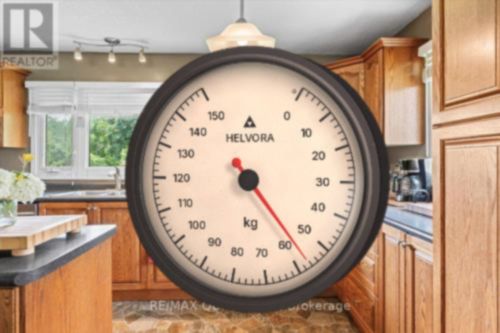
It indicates 56; kg
